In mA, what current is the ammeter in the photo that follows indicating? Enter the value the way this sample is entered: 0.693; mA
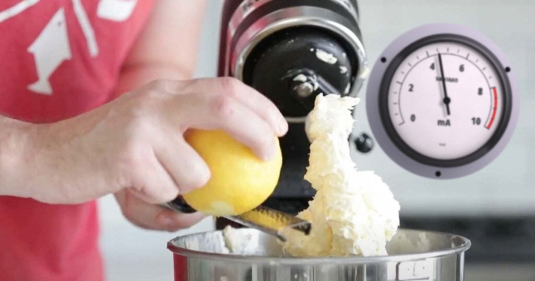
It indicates 4.5; mA
